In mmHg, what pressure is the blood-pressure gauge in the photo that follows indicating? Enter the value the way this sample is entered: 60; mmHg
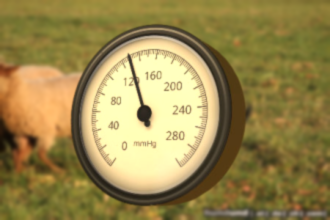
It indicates 130; mmHg
